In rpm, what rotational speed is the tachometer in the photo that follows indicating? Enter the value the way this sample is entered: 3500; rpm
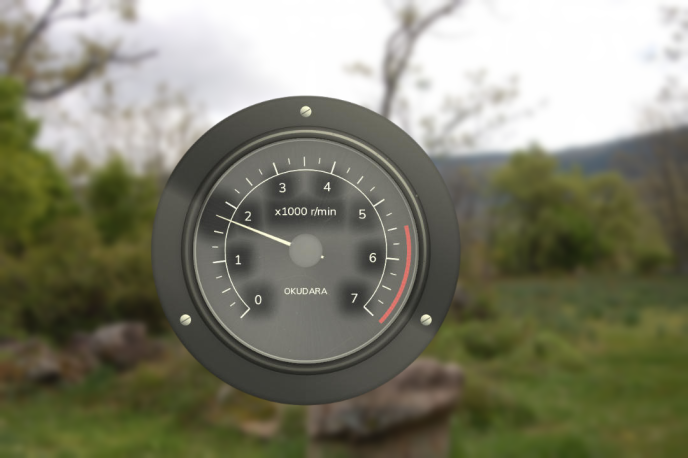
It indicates 1750; rpm
